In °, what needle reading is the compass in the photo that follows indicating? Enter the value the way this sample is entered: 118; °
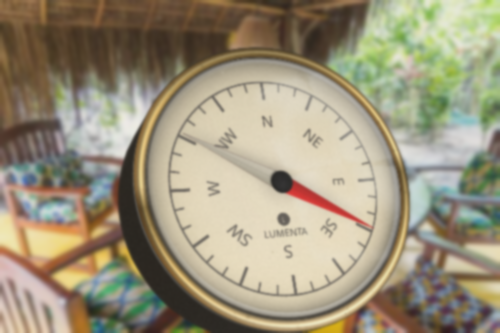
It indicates 120; °
